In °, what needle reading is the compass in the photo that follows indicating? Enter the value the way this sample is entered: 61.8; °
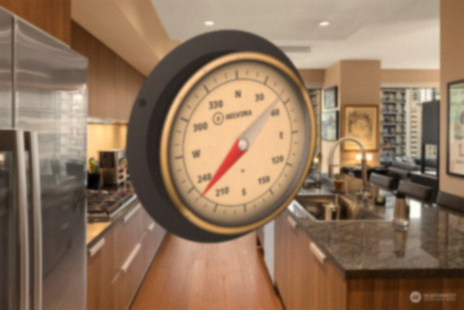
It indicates 230; °
